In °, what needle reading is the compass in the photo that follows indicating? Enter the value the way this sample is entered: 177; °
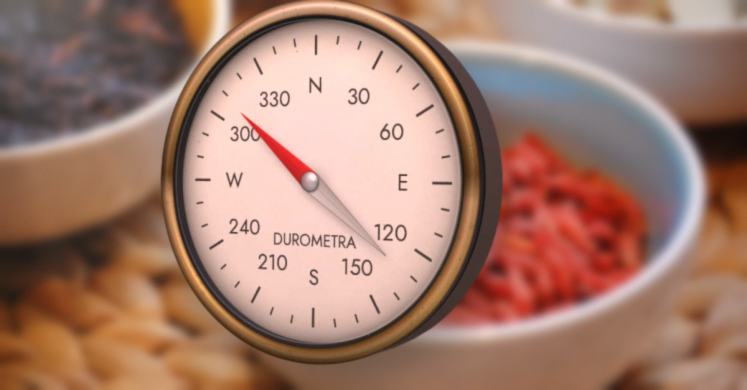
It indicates 310; °
